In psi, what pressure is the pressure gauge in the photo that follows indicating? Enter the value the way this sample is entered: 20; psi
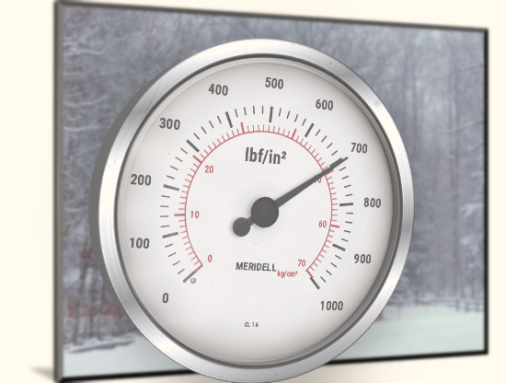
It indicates 700; psi
